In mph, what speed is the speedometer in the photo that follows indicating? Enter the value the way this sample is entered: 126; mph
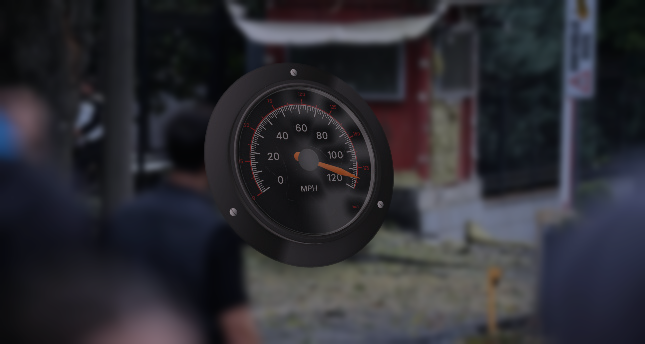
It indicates 115; mph
